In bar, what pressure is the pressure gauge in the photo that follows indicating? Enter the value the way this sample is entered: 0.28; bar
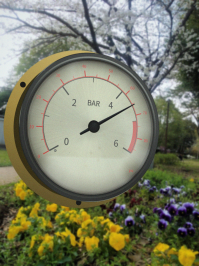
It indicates 4.5; bar
